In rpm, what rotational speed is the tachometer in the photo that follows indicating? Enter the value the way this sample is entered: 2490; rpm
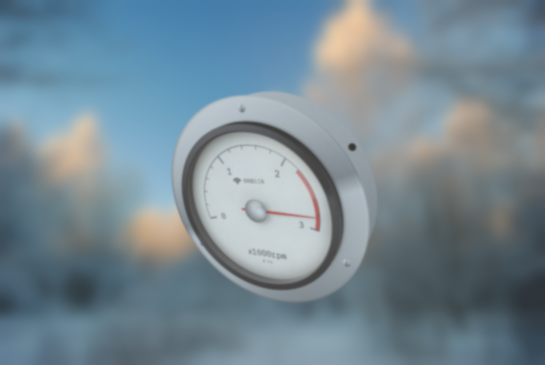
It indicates 2800; rpm
